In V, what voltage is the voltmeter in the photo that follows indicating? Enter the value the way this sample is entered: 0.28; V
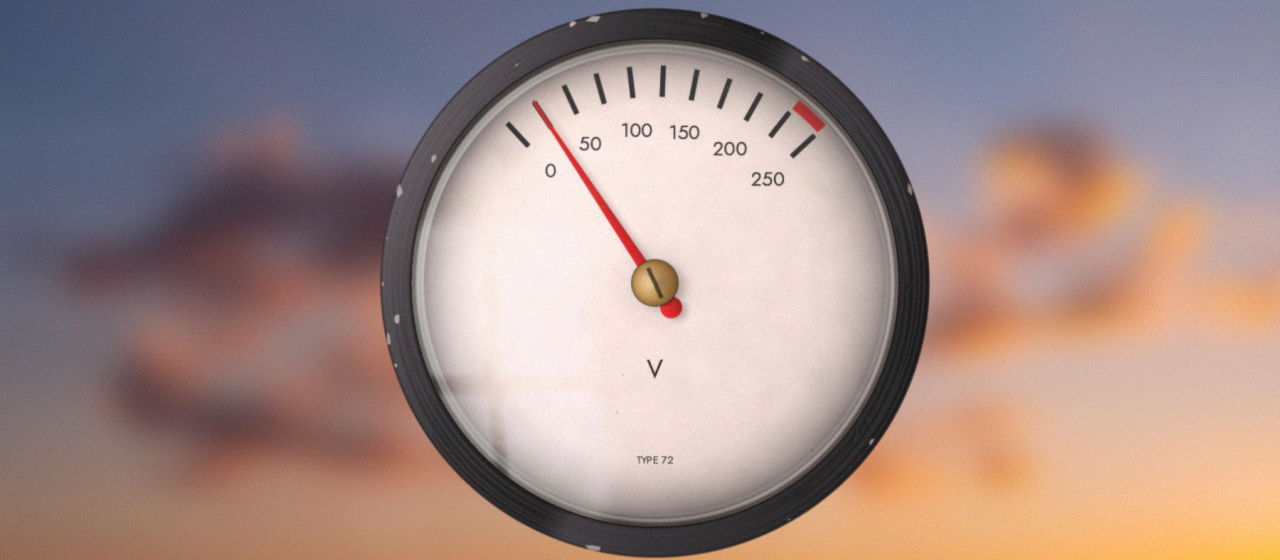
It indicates 25; V
